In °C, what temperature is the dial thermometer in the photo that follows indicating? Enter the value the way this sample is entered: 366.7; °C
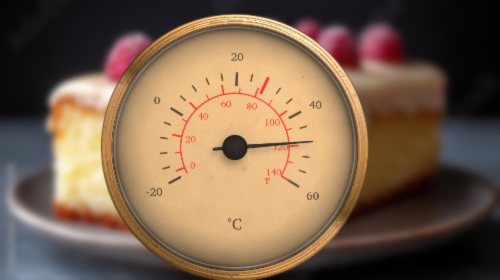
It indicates 48; °C
